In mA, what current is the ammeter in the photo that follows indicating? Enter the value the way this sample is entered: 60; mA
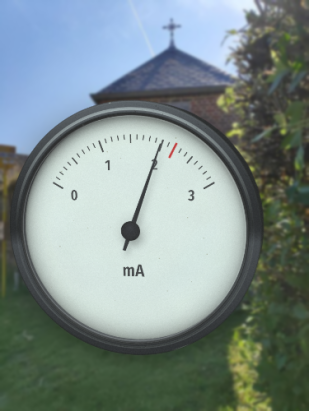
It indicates 2; mA
